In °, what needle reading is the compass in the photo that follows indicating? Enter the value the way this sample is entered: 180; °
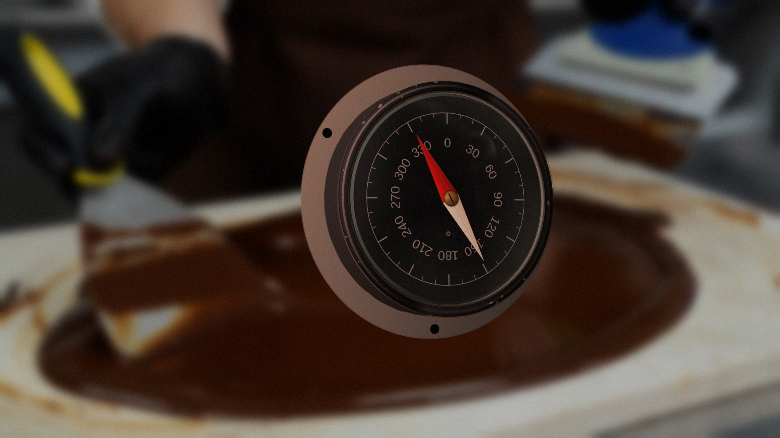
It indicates 330; °
